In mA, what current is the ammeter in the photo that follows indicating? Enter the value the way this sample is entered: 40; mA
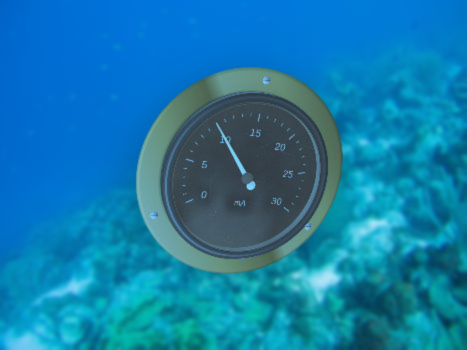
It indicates 10; mA
